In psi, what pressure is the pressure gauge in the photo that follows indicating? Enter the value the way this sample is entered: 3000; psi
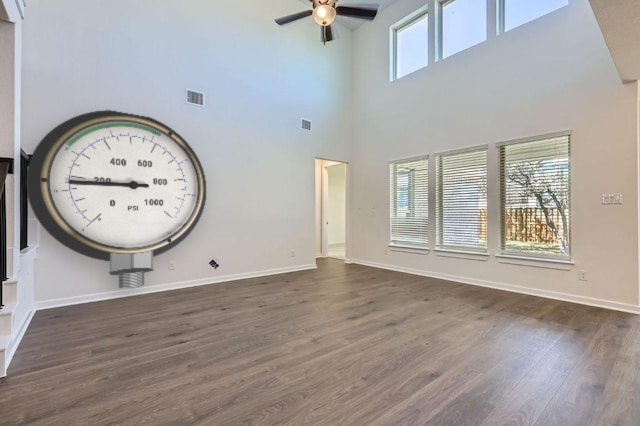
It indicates 175; psi
